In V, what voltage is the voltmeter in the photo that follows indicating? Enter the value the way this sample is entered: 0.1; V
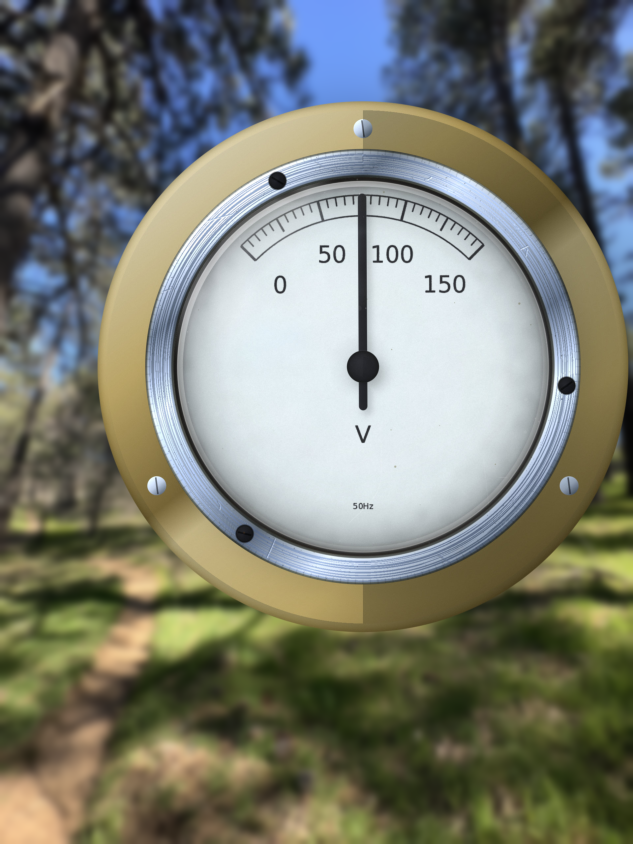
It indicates 75; V
